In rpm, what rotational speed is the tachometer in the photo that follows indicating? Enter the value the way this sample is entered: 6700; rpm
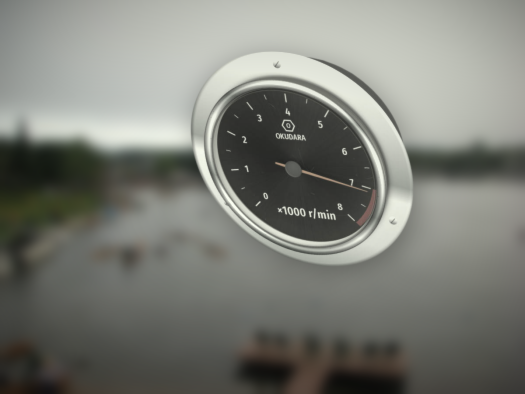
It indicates 7000; rpm
